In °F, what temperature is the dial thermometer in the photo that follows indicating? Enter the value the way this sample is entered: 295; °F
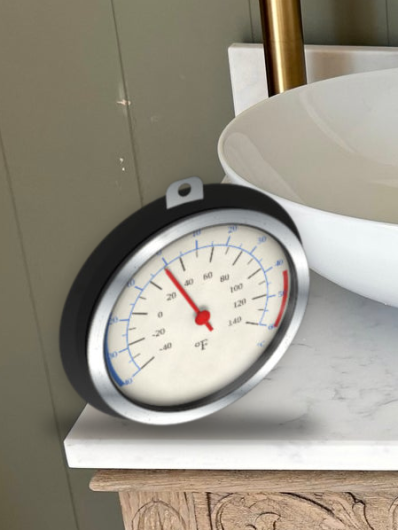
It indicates 30; °F
